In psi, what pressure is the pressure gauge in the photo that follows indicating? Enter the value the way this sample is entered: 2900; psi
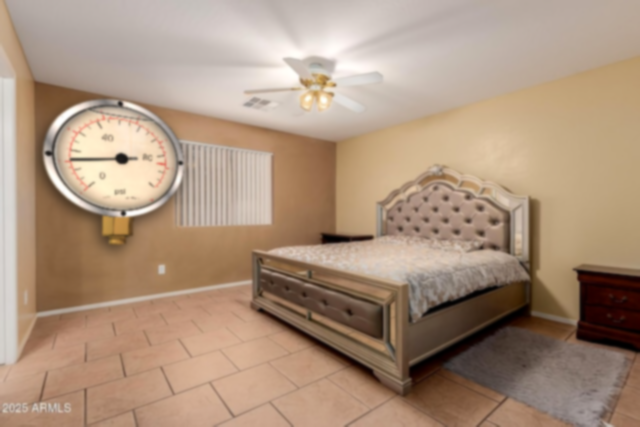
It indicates 15; psi
